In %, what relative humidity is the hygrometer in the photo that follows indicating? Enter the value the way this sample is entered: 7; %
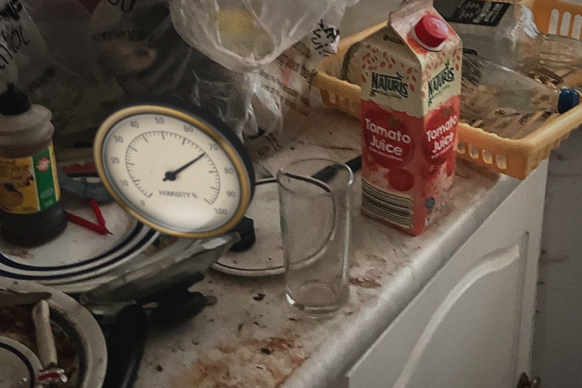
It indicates 70; %
